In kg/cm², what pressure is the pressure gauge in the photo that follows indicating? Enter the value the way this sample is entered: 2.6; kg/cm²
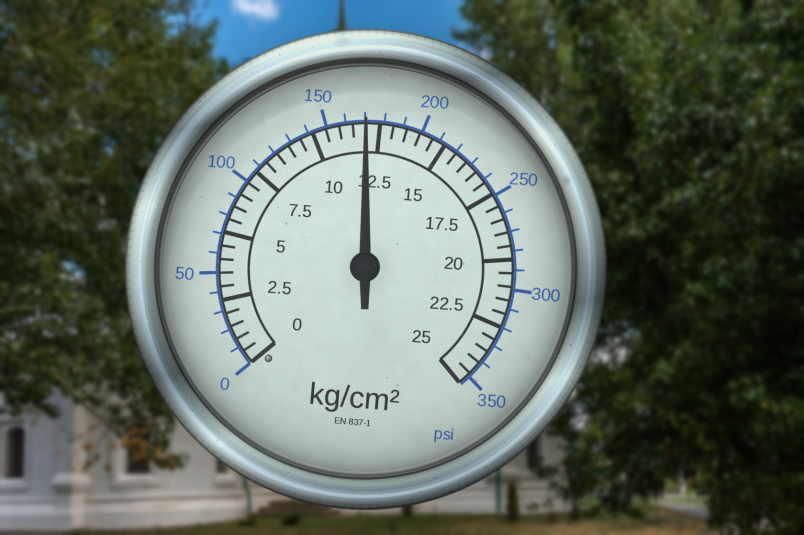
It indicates 12; kg/cm²
